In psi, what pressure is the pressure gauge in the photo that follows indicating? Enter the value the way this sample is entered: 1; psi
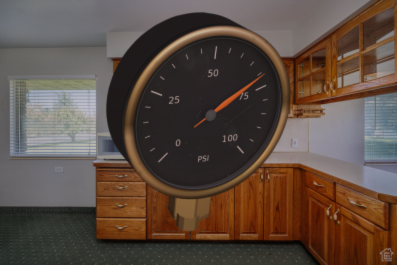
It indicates 70; psi
